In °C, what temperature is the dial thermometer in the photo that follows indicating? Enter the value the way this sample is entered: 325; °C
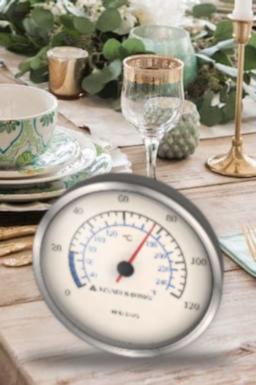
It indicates 76; °C
